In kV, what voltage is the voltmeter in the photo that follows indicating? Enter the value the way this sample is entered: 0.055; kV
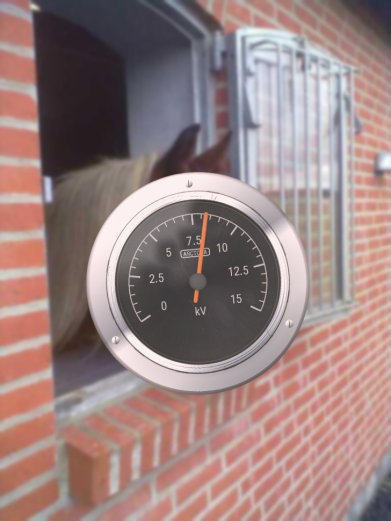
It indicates 8.25; kV
